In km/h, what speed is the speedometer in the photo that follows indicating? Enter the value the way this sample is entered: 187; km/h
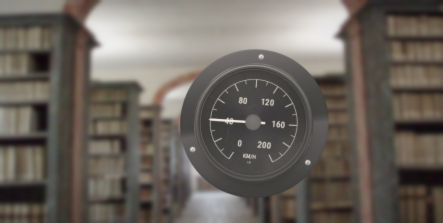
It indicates 40; km/h
